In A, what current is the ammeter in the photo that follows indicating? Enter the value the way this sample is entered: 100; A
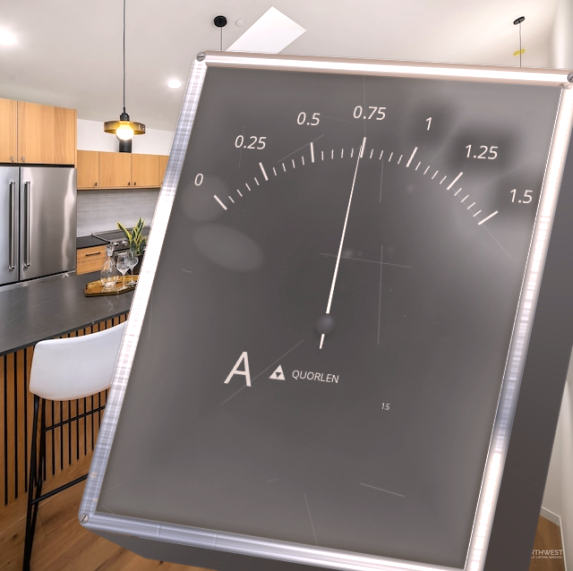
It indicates 0.75; A
